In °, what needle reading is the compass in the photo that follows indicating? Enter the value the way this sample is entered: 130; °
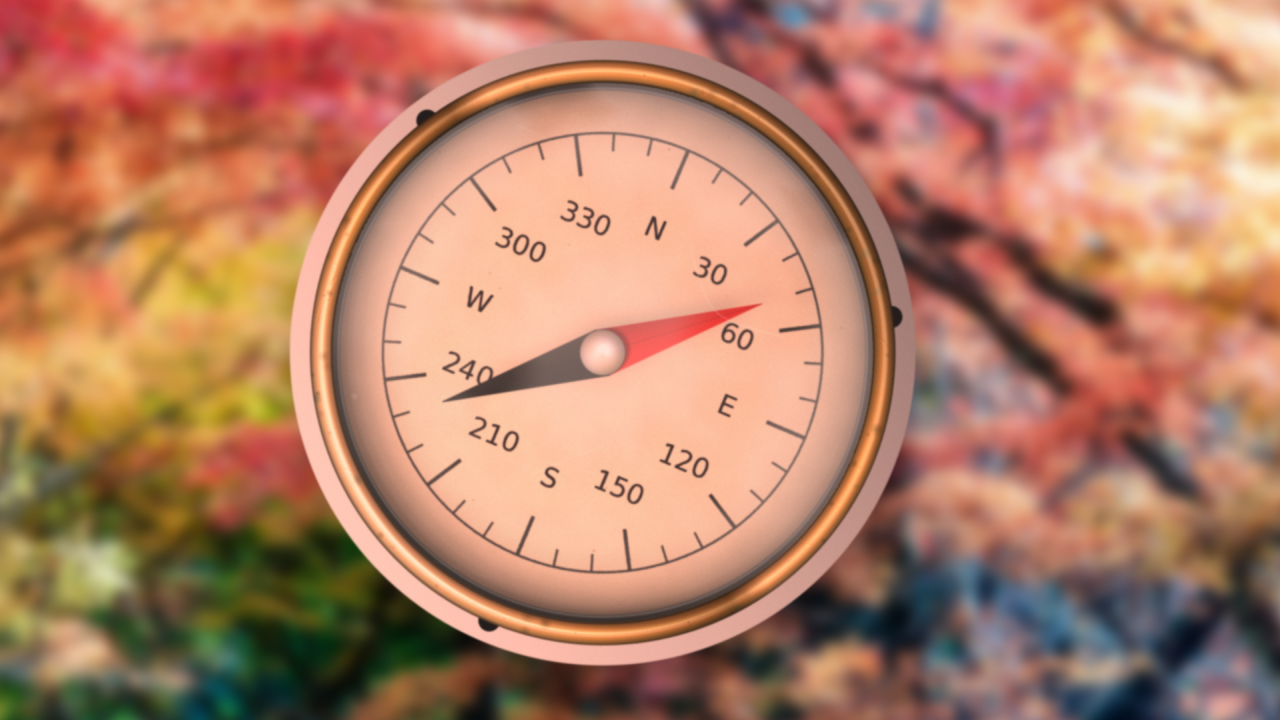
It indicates 50; °
